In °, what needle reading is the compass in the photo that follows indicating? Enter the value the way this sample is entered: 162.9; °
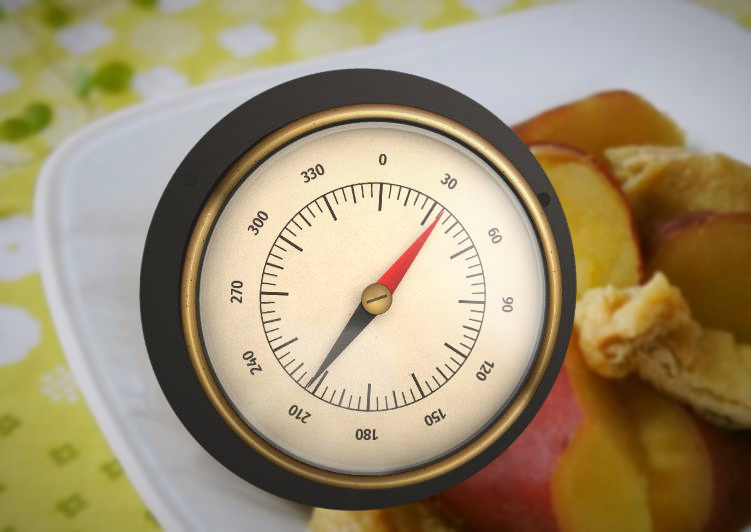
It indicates 35; °
